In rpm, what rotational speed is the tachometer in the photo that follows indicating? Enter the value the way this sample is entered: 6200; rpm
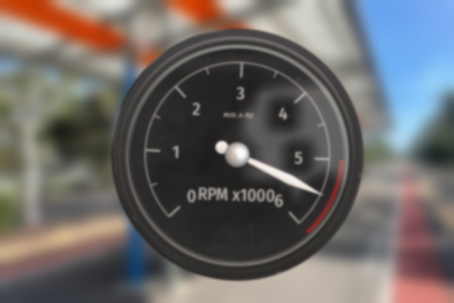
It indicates 5500; rpm
